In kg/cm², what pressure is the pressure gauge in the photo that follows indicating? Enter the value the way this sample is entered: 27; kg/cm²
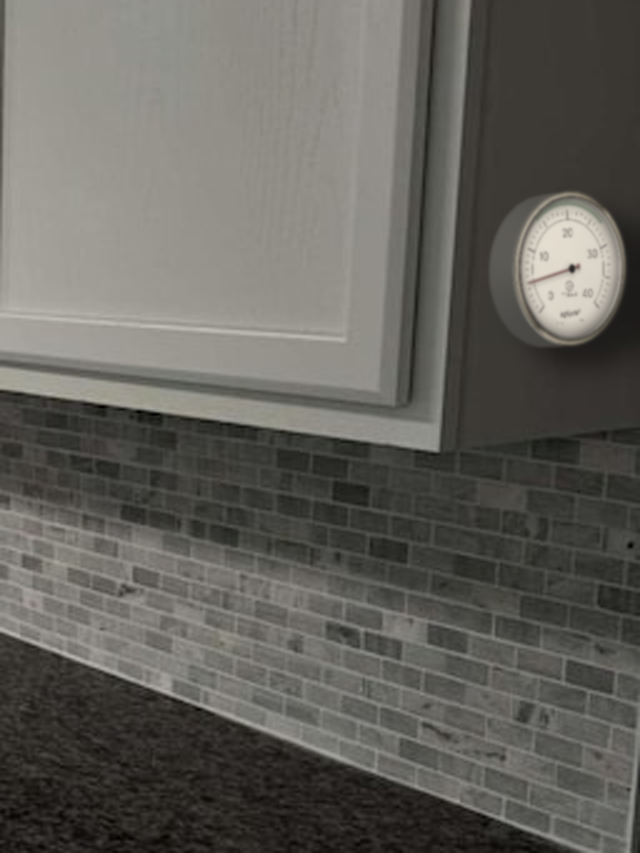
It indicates 5; kg/cm²
